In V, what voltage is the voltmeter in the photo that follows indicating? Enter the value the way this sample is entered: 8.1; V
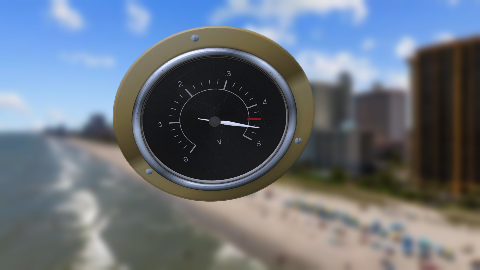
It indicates 4.6; V
